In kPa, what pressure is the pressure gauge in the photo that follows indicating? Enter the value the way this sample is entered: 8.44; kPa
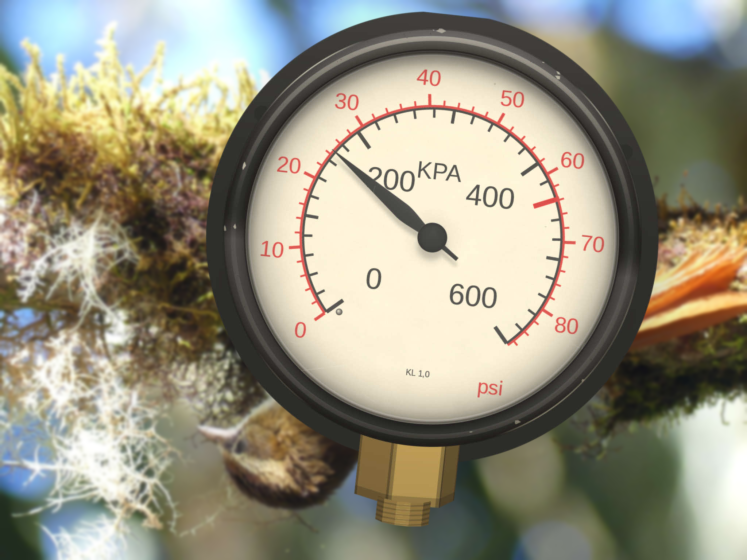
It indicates 170; kPa
